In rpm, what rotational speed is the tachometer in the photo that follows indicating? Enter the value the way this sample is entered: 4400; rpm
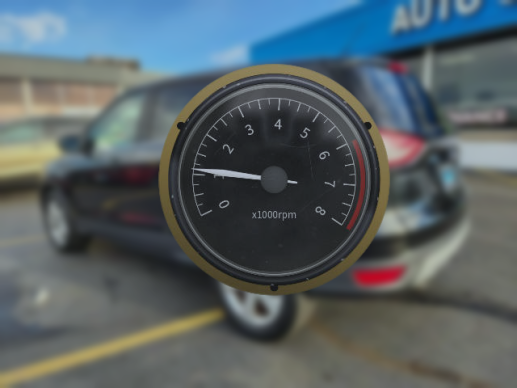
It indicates 1125; rpm
